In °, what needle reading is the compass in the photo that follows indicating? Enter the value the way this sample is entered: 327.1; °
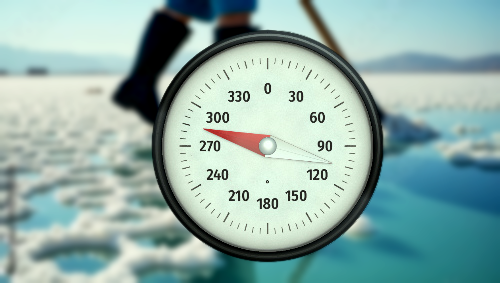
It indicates 285; °
